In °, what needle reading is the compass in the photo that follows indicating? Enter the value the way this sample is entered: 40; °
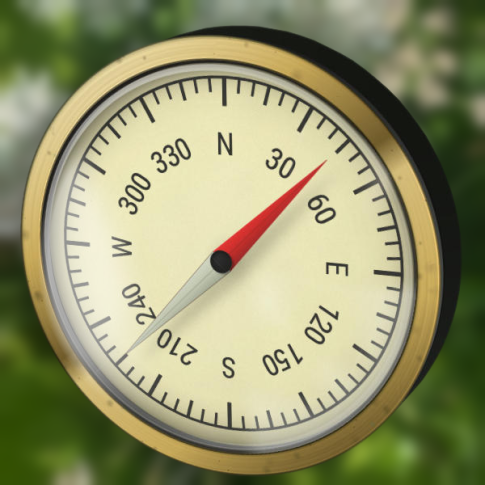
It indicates 45; °
